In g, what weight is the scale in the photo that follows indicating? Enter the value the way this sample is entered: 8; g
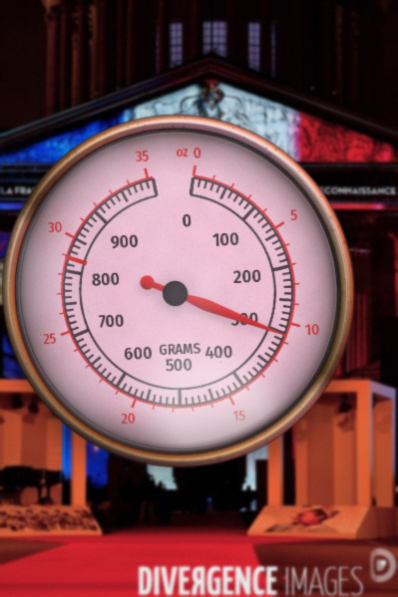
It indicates 300; g
